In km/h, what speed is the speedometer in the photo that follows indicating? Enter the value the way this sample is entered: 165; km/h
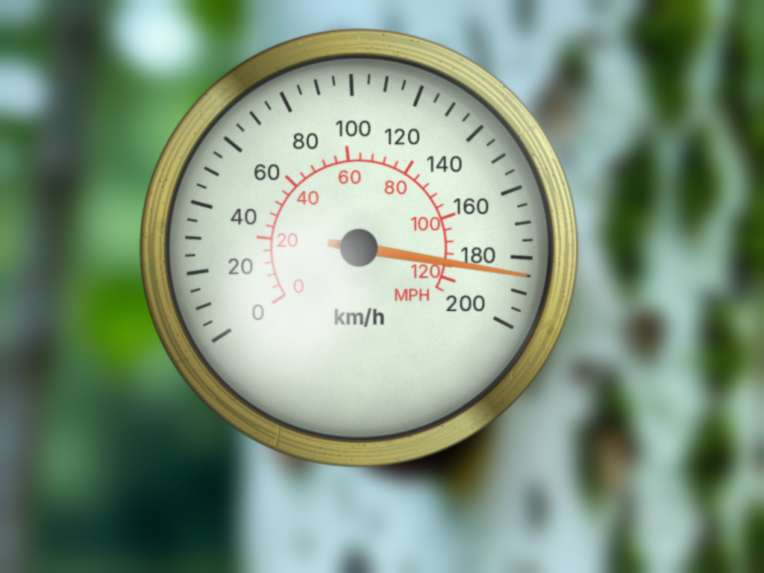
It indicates 185; km/h
